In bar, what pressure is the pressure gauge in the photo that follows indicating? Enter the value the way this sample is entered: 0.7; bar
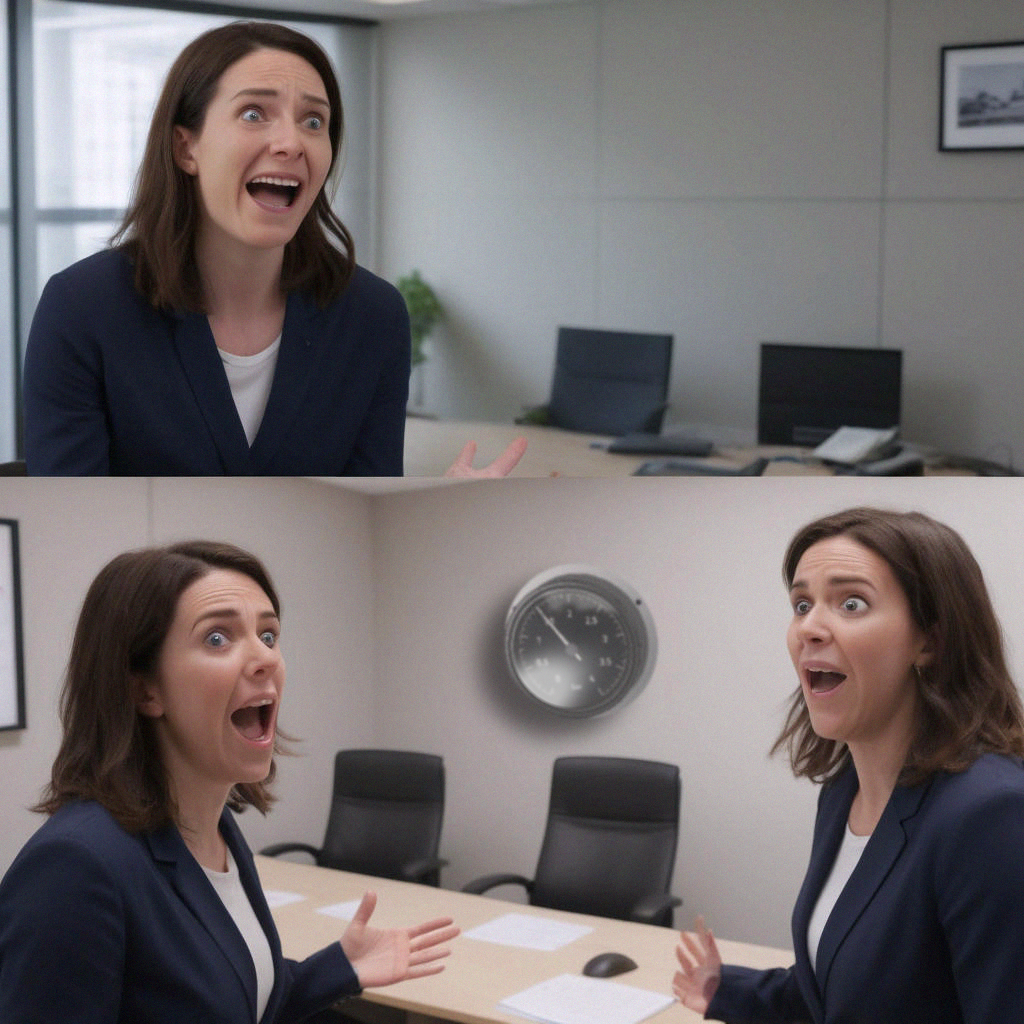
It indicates 1.5; bar
